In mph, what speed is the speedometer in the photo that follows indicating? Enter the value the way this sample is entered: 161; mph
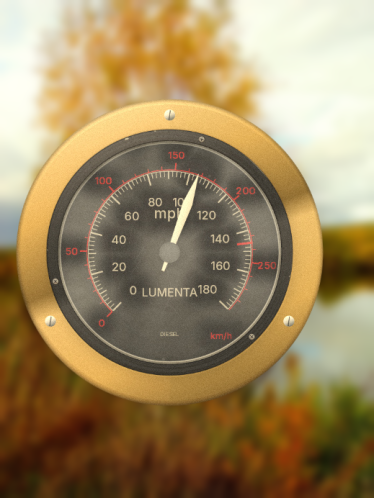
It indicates 104; mph
